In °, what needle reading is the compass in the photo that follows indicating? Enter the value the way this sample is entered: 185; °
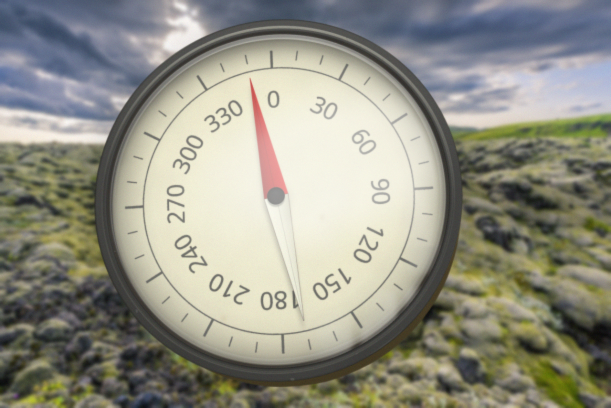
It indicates 350; °
